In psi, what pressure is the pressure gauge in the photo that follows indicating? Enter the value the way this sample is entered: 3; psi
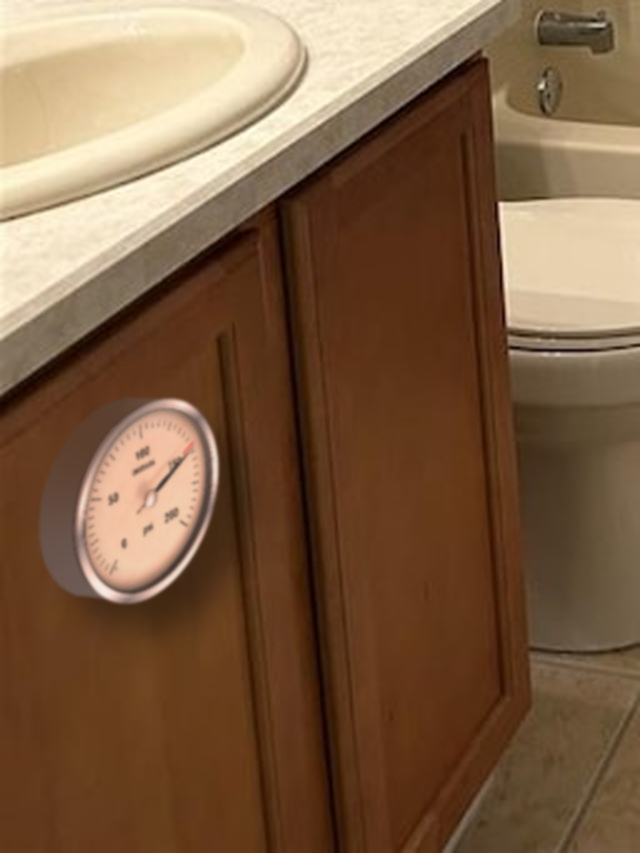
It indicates 150; psi
